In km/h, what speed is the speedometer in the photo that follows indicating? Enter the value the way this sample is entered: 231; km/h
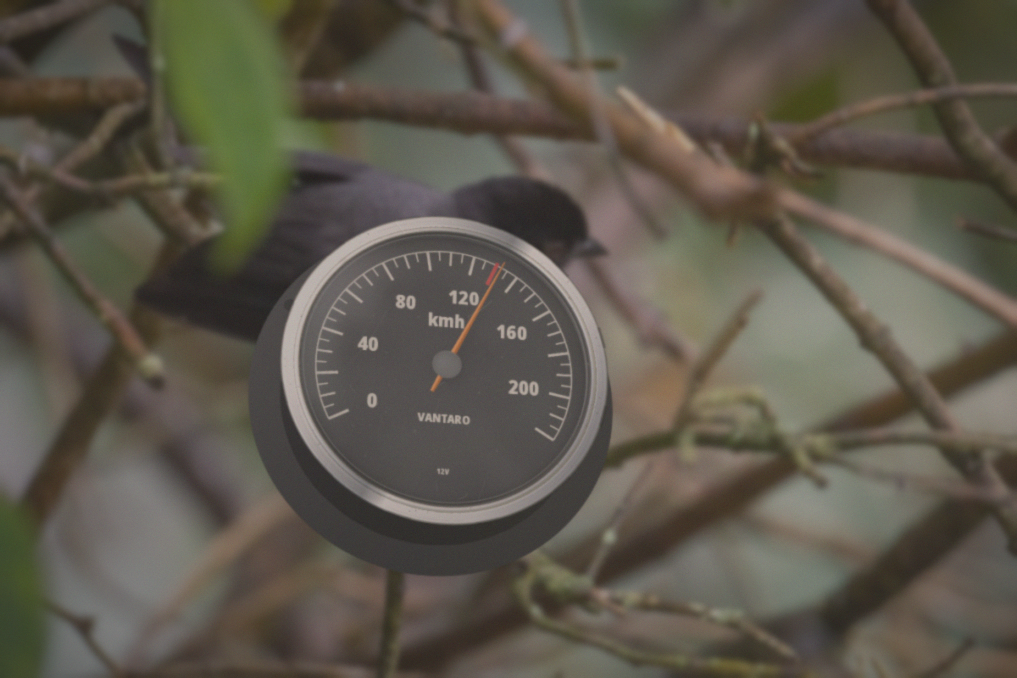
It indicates 132.5; km/h
